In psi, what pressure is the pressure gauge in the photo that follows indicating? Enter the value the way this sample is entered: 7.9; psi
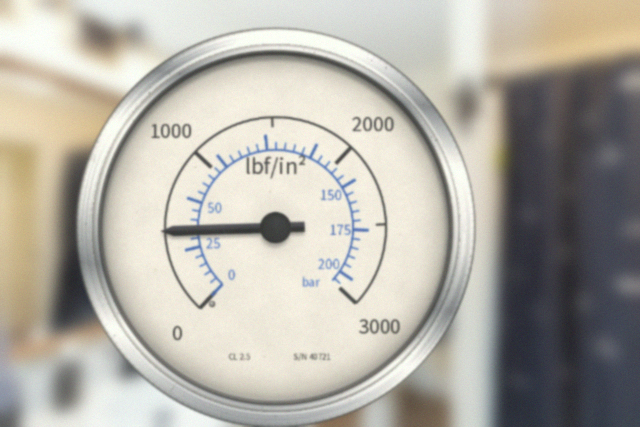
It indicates 500; psi
